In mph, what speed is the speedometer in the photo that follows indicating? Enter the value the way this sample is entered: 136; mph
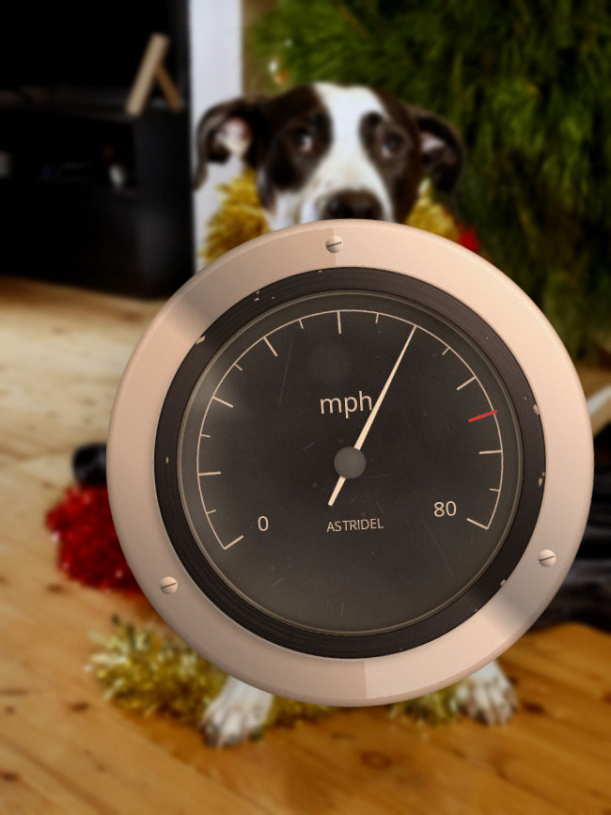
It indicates 50; mph
